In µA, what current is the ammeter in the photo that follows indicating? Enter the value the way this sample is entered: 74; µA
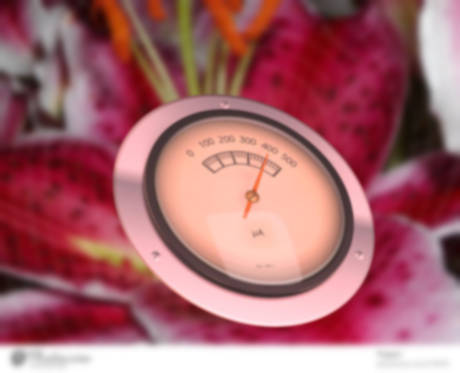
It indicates 400; µA
